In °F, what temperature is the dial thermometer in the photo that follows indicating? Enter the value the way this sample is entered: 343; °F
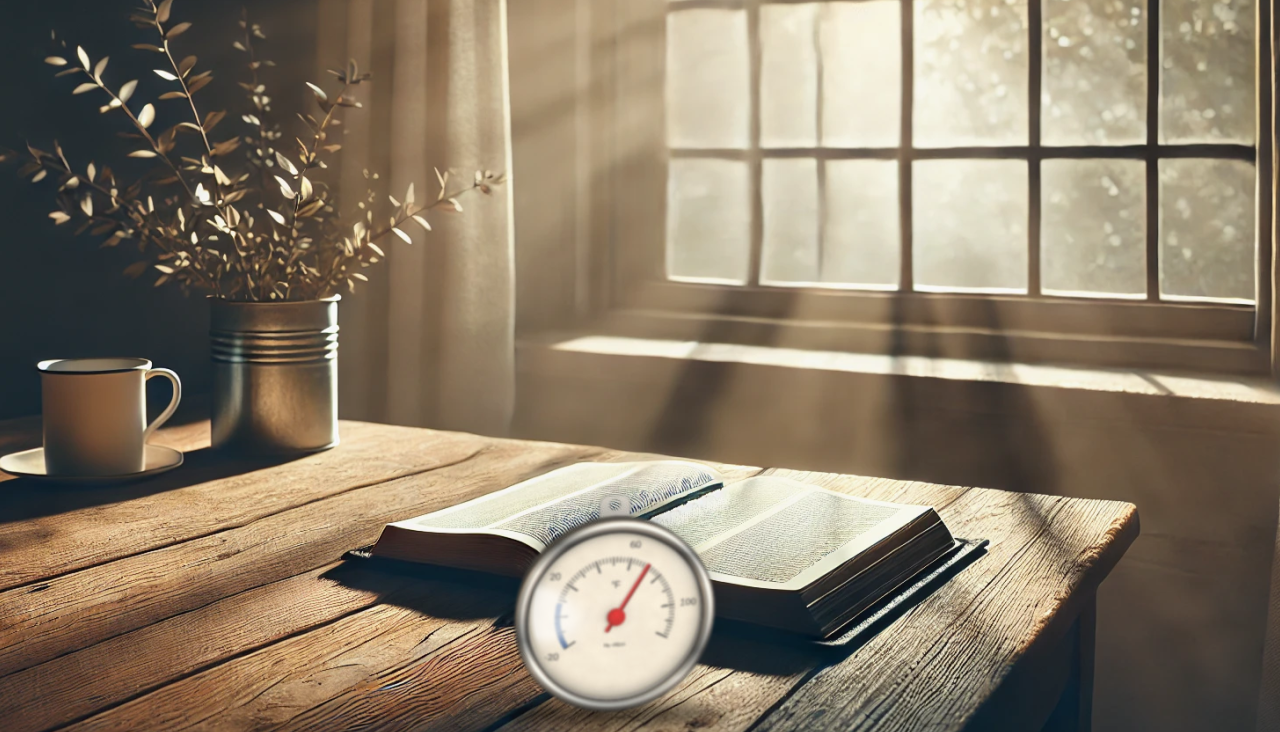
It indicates 70; °F
